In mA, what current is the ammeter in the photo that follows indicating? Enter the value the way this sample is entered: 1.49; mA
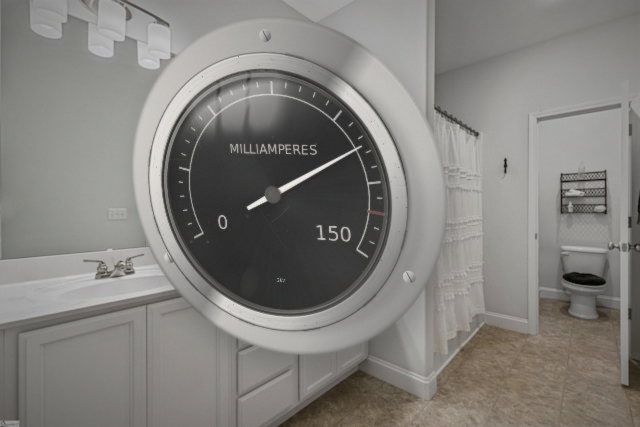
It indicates 112.5; mA
